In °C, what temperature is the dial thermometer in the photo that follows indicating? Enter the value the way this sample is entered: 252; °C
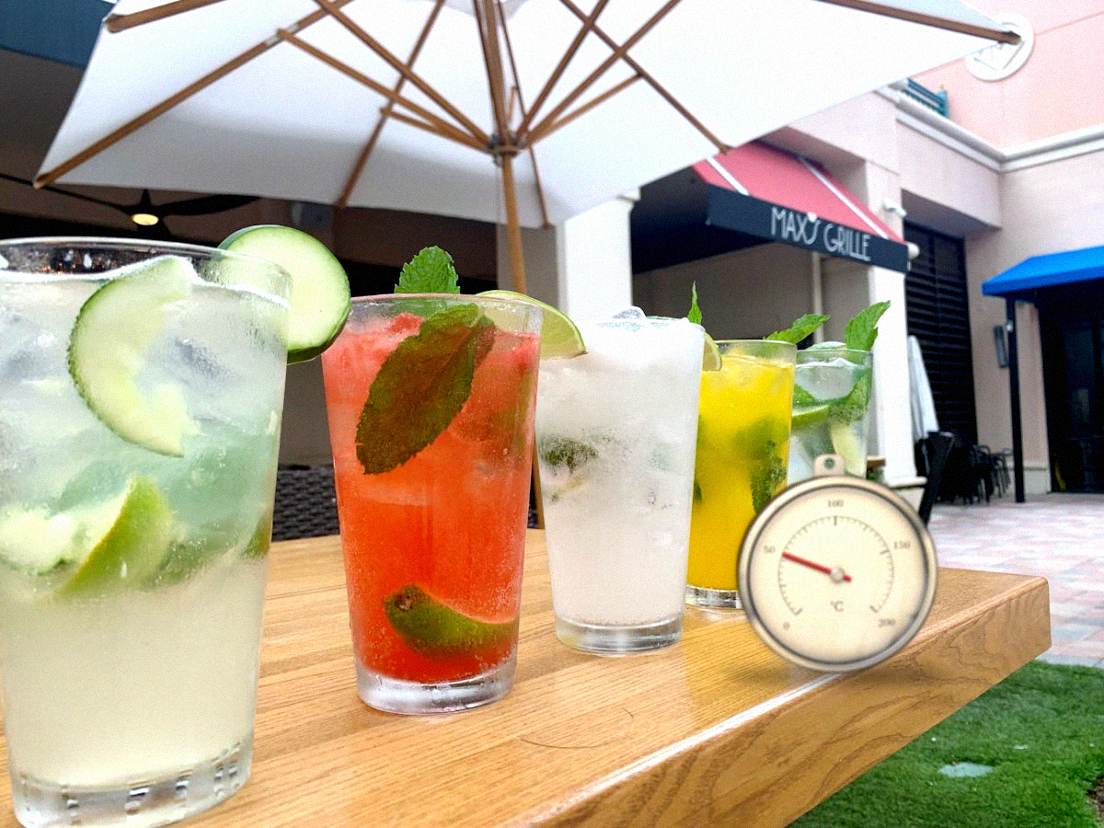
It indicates 50; °C
